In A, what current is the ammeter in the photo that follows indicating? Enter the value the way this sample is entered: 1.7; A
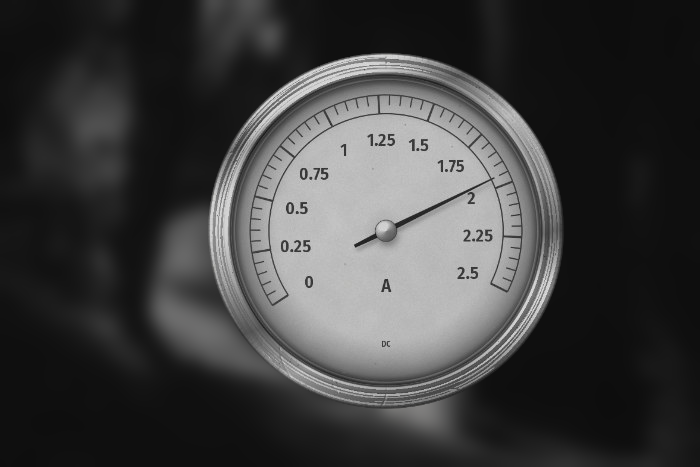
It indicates 1.95; A
